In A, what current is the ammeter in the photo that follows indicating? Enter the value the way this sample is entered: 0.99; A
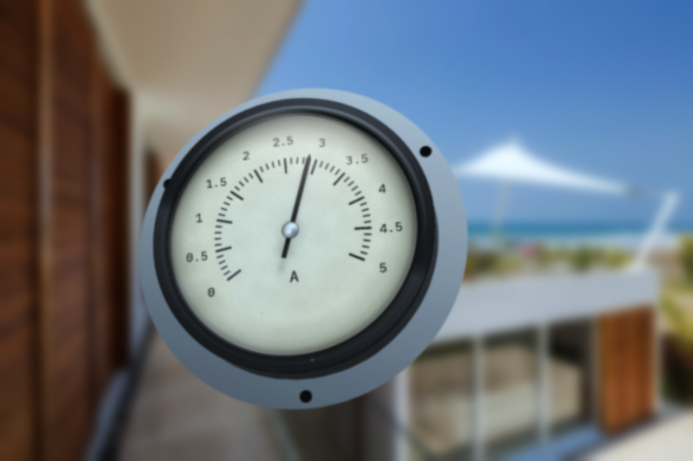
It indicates 2.9; A
